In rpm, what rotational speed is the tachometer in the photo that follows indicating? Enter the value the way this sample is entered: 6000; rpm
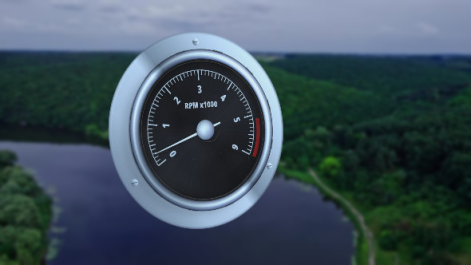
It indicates 300; rpm
